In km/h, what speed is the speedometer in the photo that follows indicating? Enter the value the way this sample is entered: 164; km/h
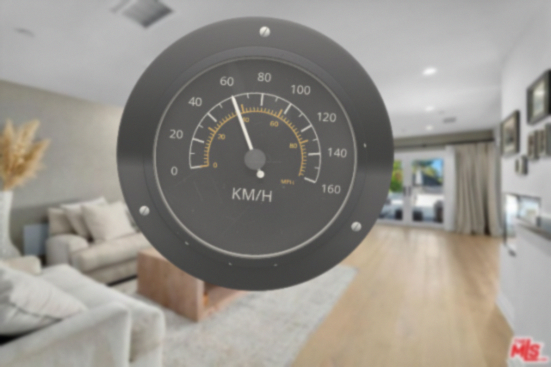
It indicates 60; km/h
